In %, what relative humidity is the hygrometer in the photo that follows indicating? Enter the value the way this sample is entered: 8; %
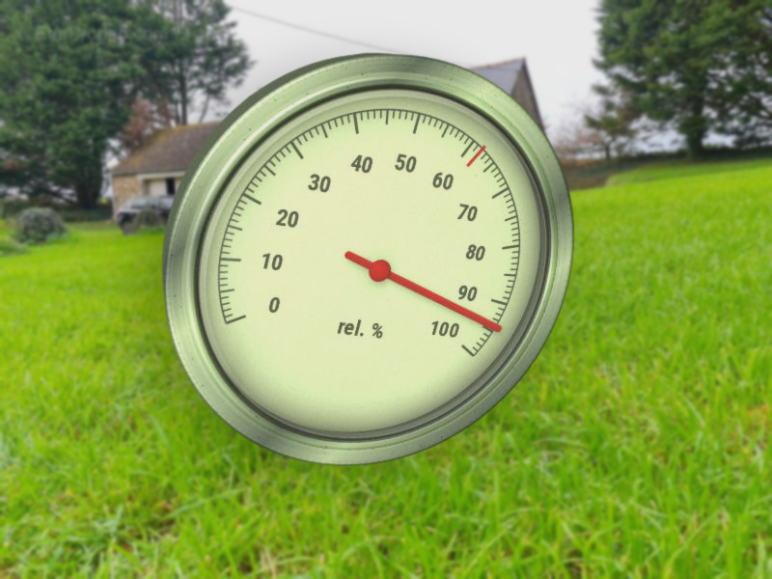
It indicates 94; %
